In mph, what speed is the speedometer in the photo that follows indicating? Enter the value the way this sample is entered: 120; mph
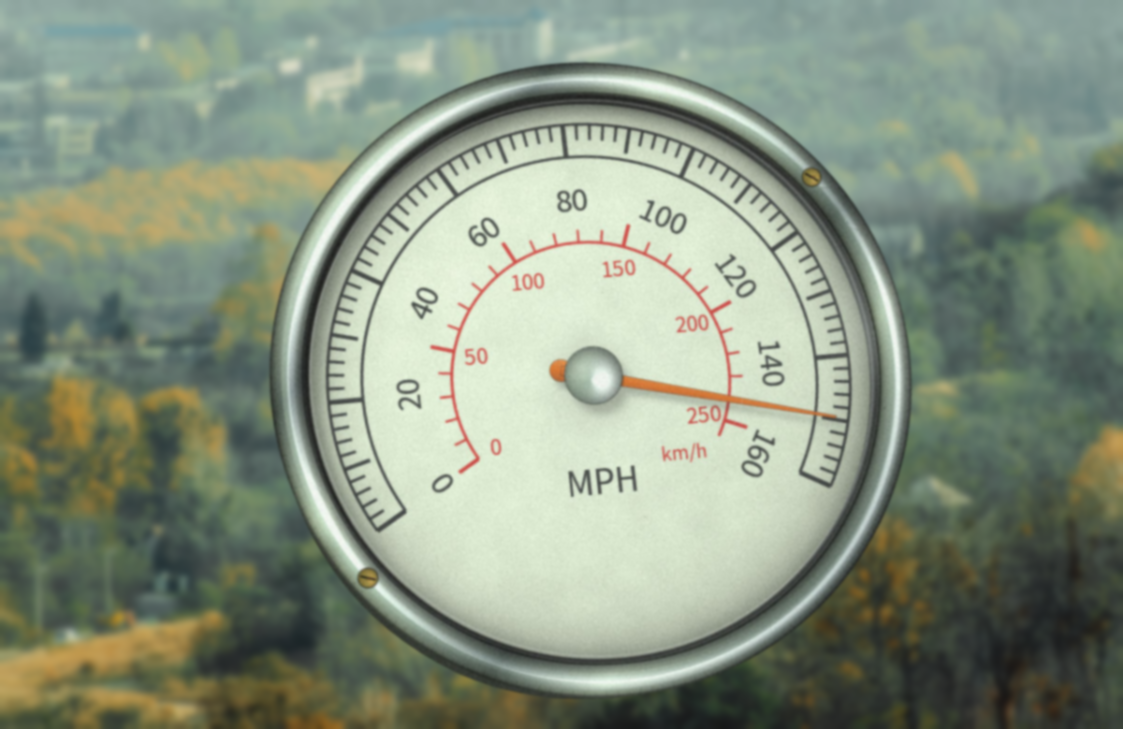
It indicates 150; mph
